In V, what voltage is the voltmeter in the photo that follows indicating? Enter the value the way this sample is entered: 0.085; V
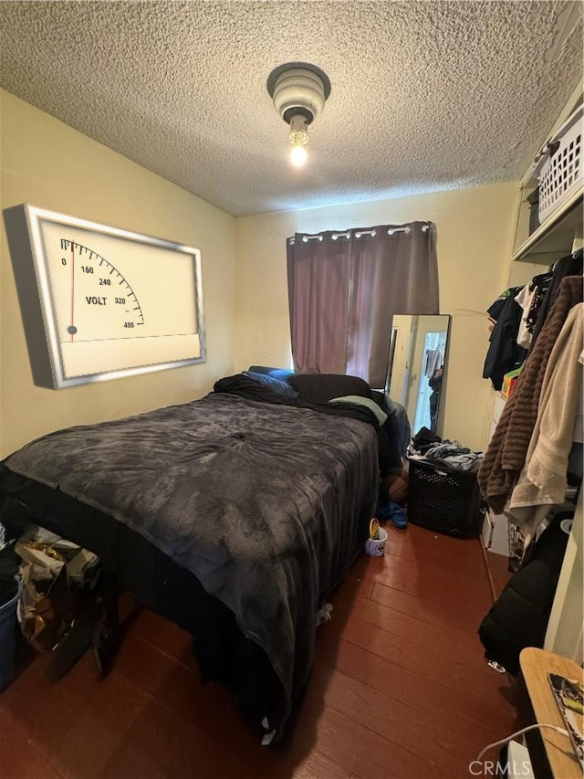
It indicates 80; V
